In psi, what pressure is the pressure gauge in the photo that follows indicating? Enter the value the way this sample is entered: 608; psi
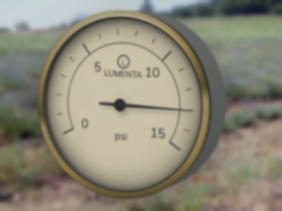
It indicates 13; psi
